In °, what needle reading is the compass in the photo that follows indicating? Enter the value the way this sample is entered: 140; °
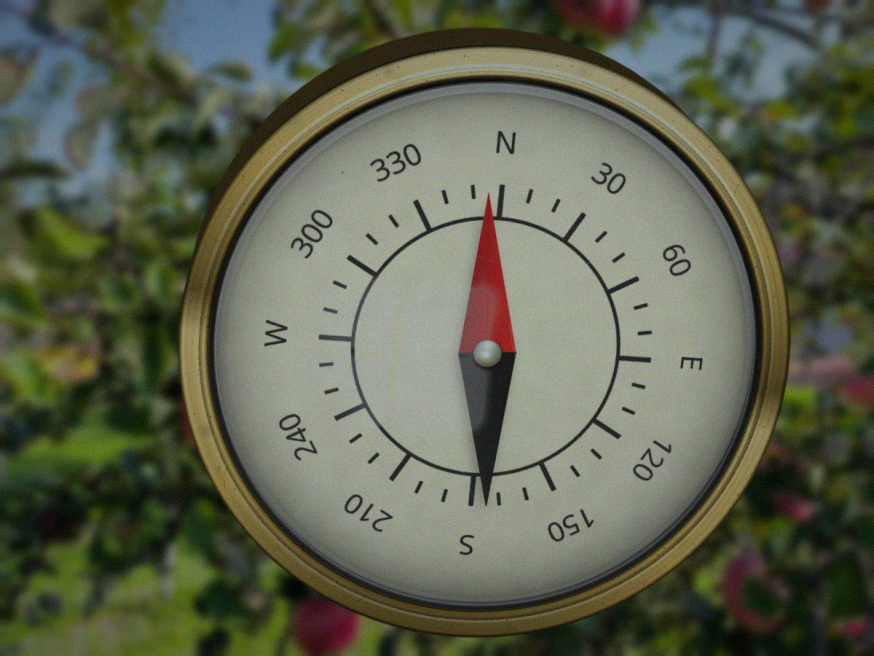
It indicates 355; °
